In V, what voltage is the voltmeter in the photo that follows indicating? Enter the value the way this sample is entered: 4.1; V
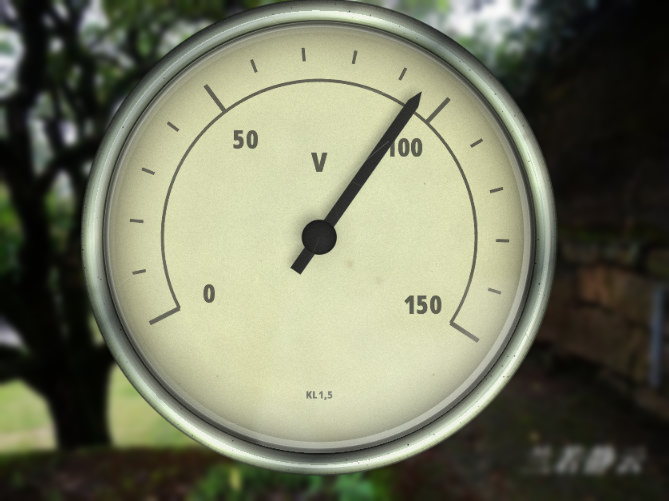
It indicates 95; V
